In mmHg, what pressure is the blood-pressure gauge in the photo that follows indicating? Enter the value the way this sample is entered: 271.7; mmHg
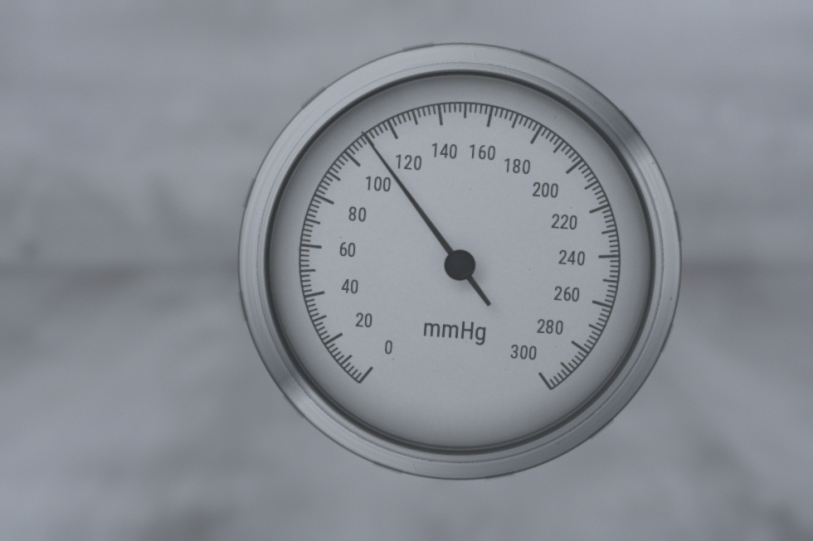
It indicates 110; mmHg
